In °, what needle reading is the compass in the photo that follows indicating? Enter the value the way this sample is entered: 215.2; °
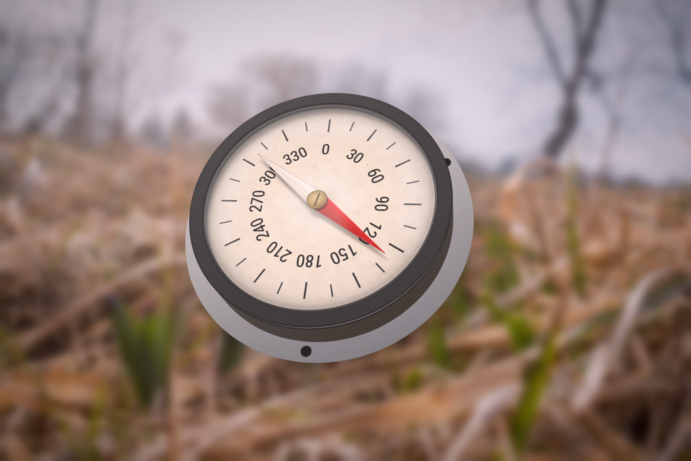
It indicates 127.5; °
